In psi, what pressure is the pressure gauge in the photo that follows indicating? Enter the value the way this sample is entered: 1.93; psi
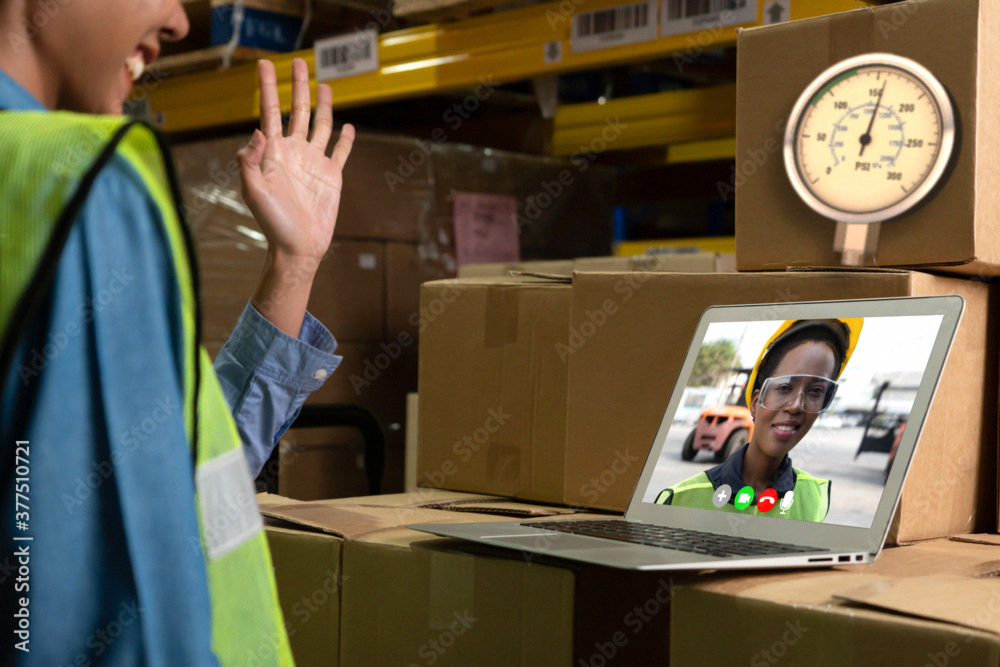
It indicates 160; psi
